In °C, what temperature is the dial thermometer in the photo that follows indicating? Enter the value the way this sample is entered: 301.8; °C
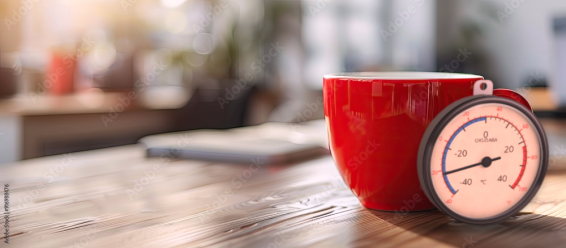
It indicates -30; °C
